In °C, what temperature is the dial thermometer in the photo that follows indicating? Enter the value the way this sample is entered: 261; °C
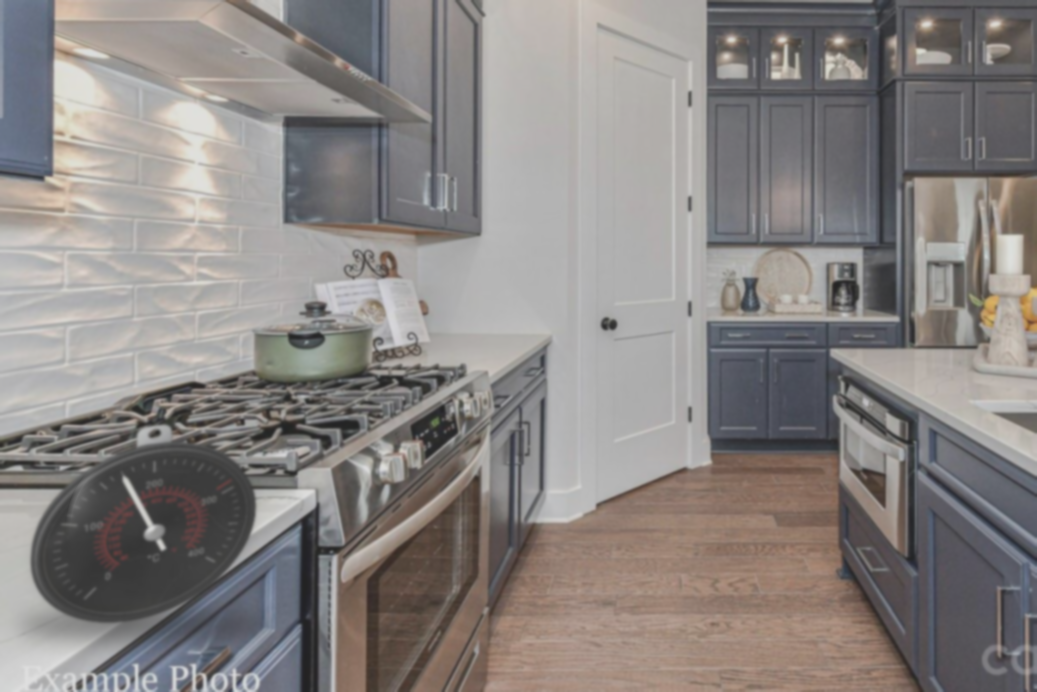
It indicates 170; °C
